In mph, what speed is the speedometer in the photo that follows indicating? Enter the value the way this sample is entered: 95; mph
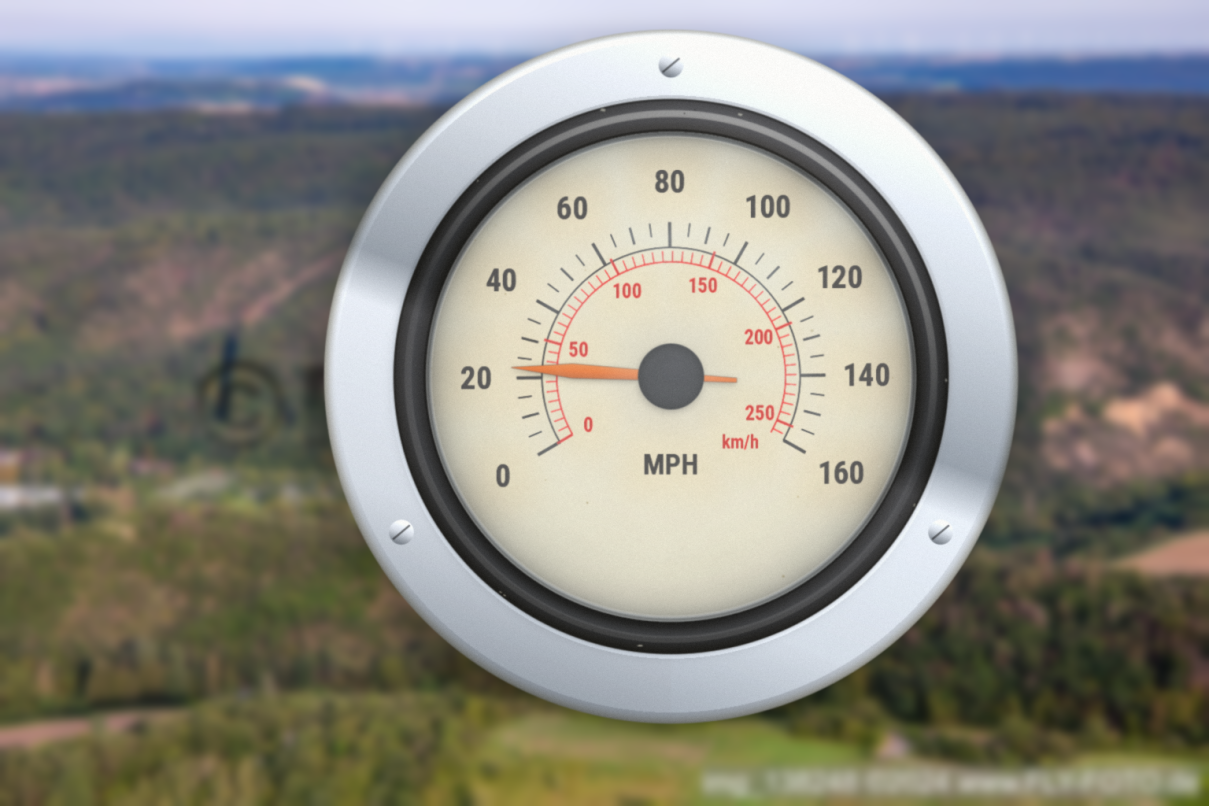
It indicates 22.5; mph
